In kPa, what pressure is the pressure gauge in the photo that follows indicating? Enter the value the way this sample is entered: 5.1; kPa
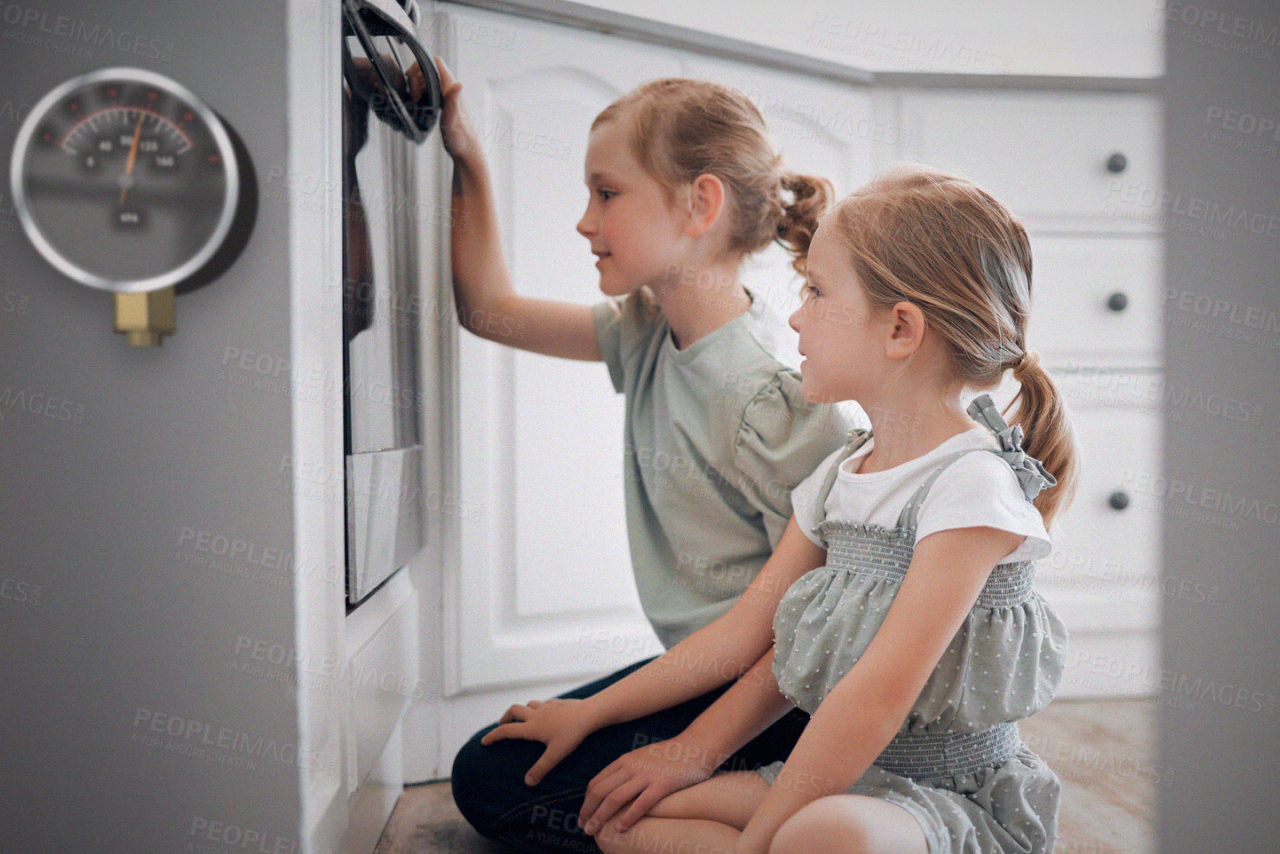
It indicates 100; kPa
